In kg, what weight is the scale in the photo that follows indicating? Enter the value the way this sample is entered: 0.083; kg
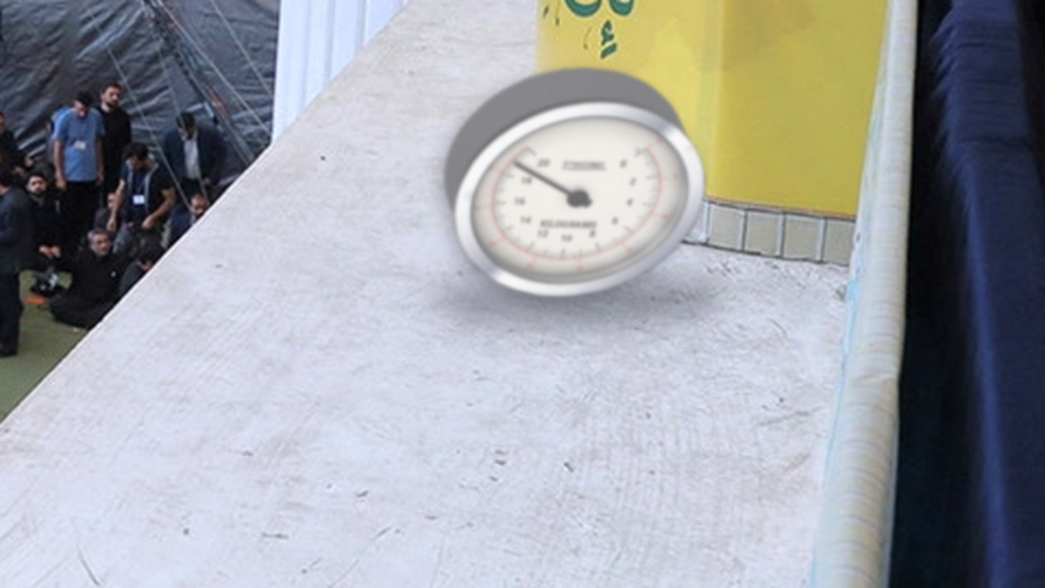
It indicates 19; kg
